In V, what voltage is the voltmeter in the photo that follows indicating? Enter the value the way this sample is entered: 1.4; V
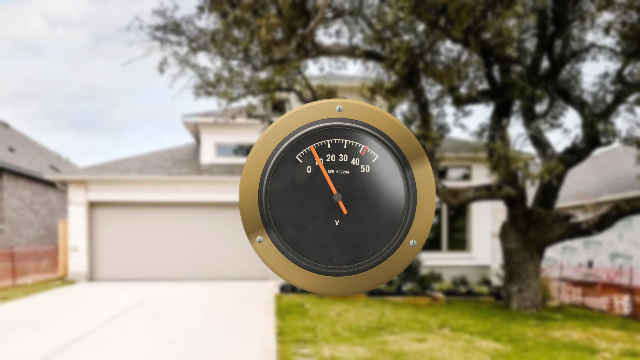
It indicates 10; V
